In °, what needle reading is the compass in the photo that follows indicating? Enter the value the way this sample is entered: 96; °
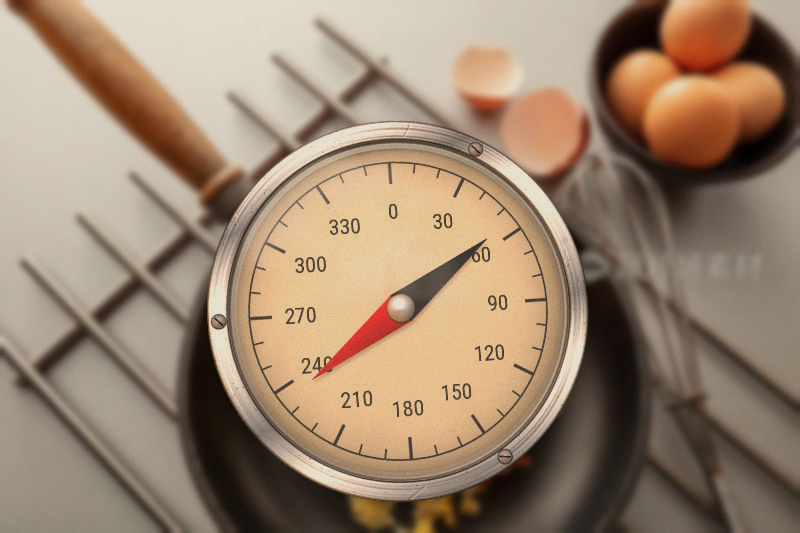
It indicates 235; °
